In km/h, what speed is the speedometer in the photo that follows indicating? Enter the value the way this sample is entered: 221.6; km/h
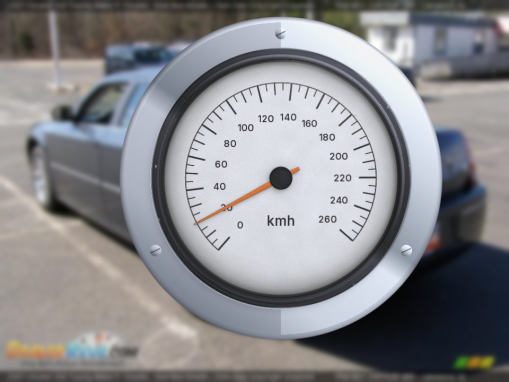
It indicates 20; km/h
